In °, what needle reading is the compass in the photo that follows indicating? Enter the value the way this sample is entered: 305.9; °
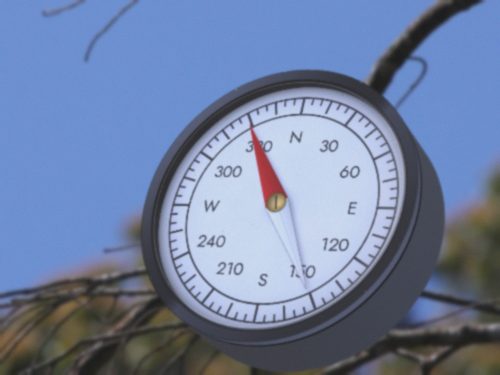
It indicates 330; °
